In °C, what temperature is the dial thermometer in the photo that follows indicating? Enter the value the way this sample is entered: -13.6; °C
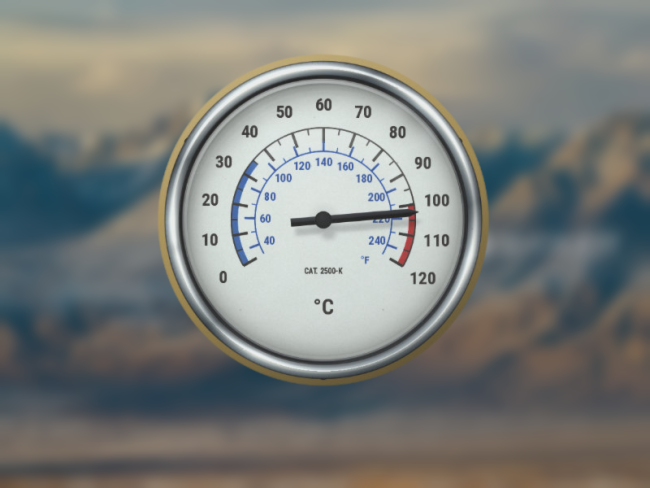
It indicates 102.5; °C
